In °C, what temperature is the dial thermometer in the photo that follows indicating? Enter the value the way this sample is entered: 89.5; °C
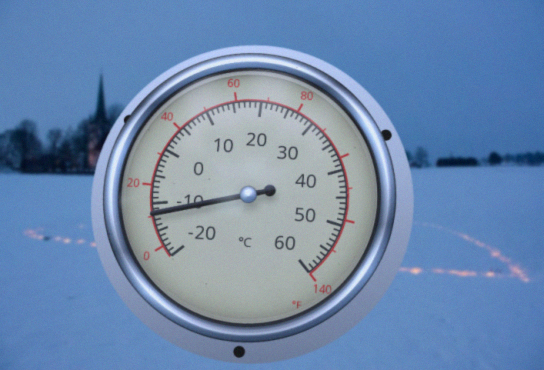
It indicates -12; °C
